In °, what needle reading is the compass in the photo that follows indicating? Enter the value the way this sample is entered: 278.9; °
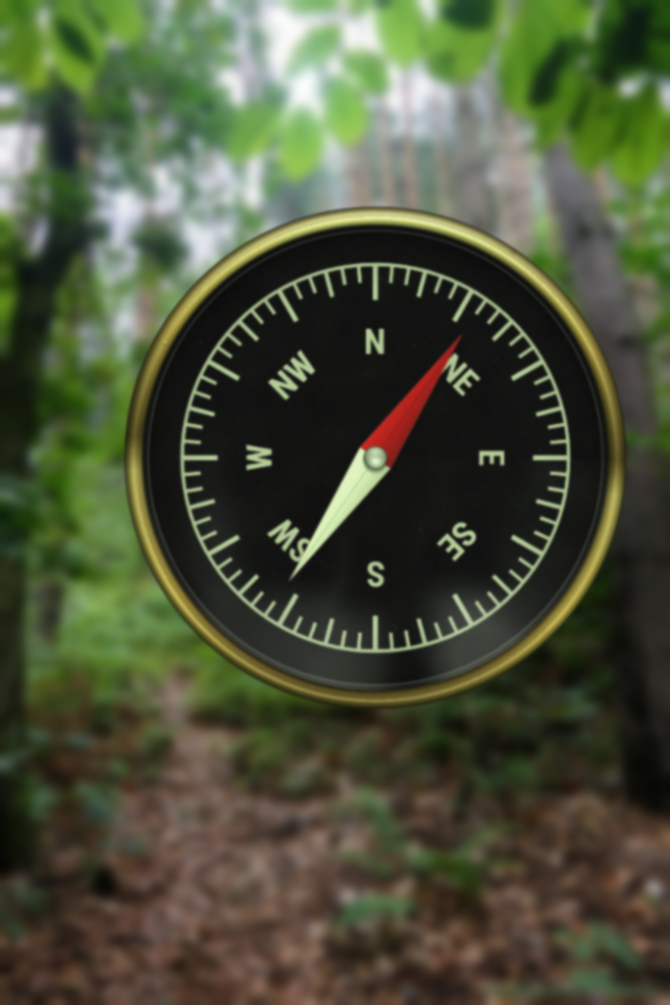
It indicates 35; °
